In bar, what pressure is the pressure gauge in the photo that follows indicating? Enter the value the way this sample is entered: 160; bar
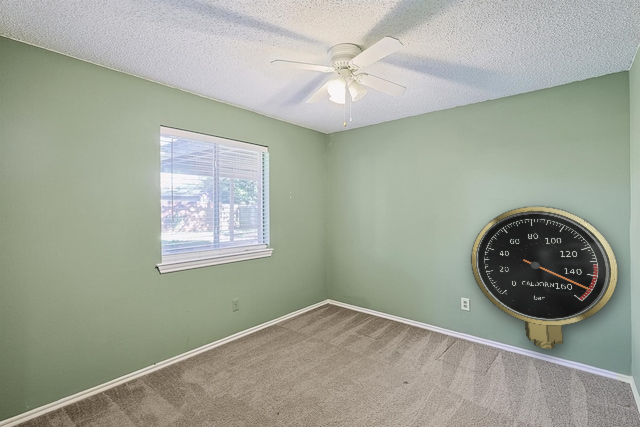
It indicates 150; bar
